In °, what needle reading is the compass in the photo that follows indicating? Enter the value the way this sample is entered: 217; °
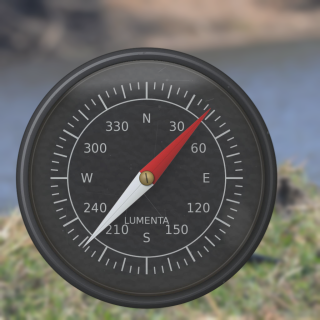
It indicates 42.5; °
